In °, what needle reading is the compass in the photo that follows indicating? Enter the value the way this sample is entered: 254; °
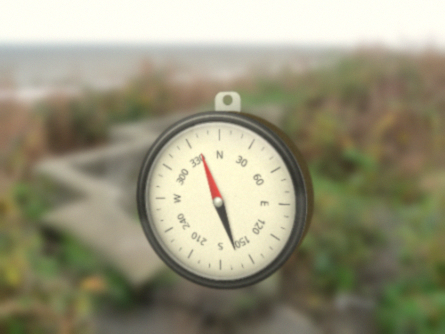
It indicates 340; °
